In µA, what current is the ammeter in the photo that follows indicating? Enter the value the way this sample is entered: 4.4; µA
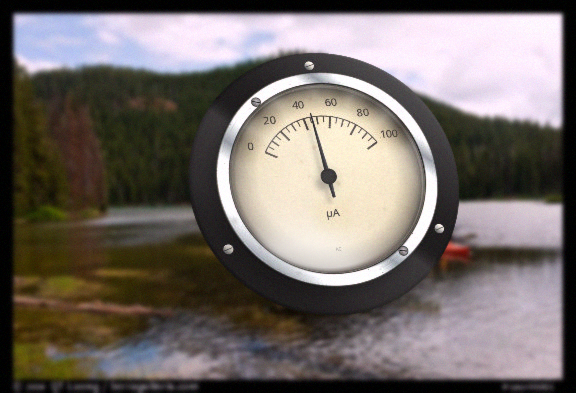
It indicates 45; µA
